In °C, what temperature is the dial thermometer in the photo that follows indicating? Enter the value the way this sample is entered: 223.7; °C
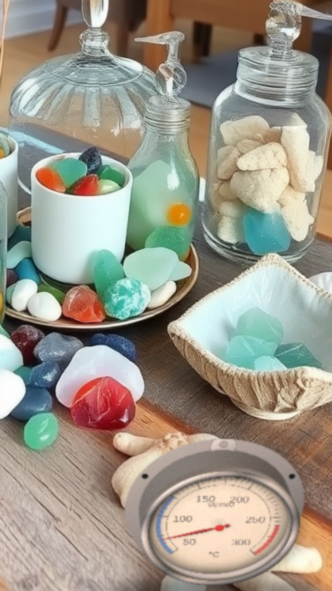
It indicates 75; °C
